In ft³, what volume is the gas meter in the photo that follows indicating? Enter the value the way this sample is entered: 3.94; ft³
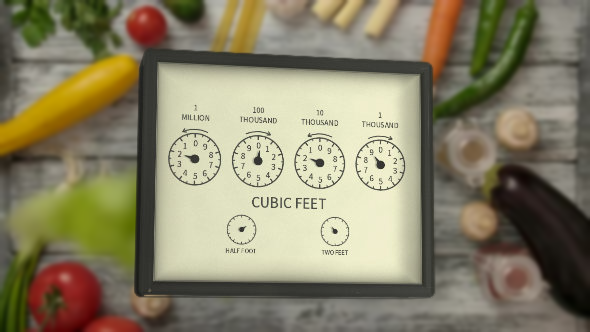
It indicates 201900; ft³
